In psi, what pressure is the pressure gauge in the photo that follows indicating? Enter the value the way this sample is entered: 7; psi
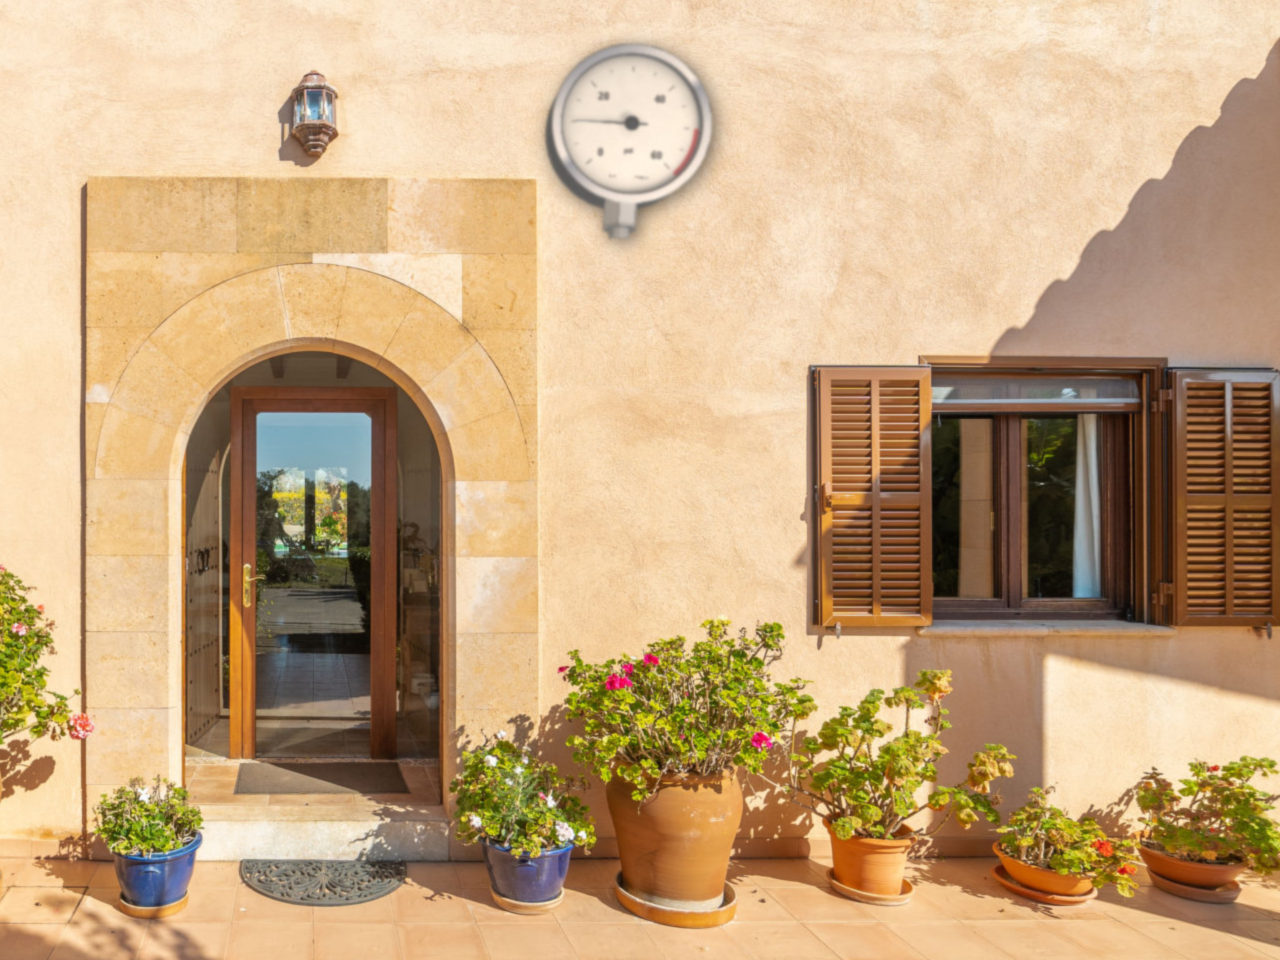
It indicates 10; psi
